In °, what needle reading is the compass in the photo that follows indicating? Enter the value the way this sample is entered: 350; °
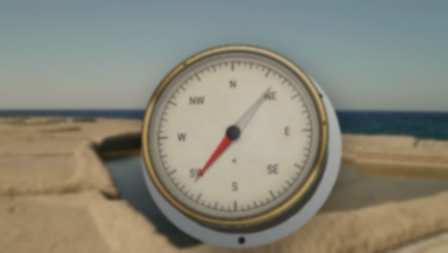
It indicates 220; °
